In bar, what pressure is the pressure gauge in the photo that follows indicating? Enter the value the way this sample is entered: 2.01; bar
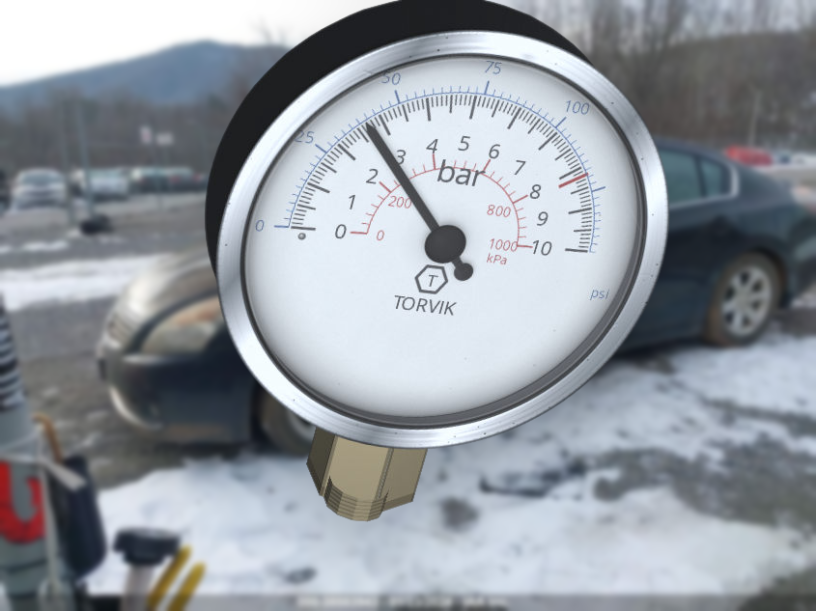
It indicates 2.7; bar
